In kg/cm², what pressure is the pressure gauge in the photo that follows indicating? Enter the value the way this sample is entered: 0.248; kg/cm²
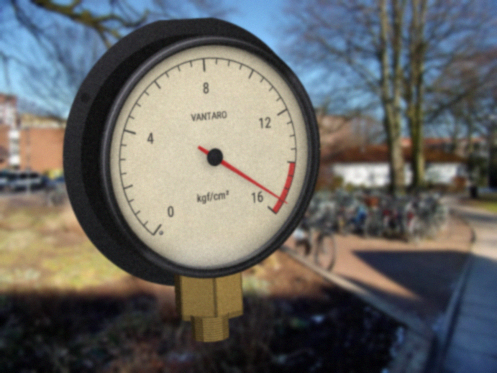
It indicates 15.5; kg/cm²
